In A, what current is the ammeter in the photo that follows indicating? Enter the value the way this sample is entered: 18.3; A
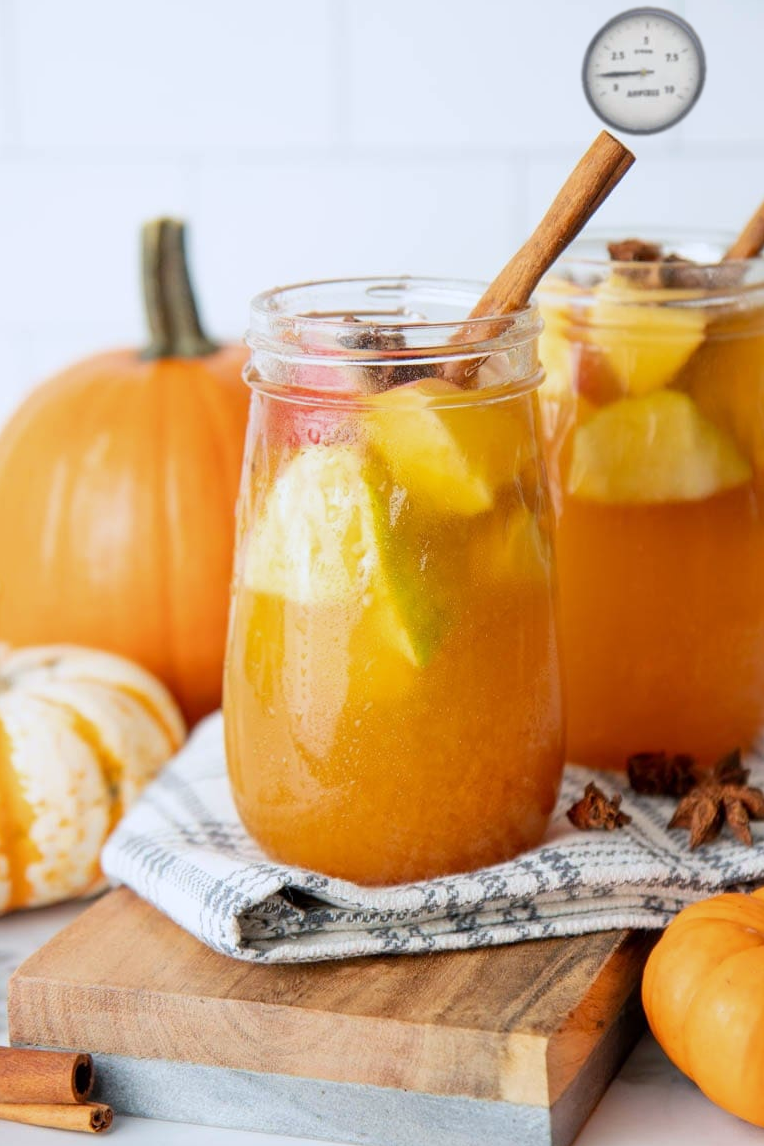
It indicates 1; A
